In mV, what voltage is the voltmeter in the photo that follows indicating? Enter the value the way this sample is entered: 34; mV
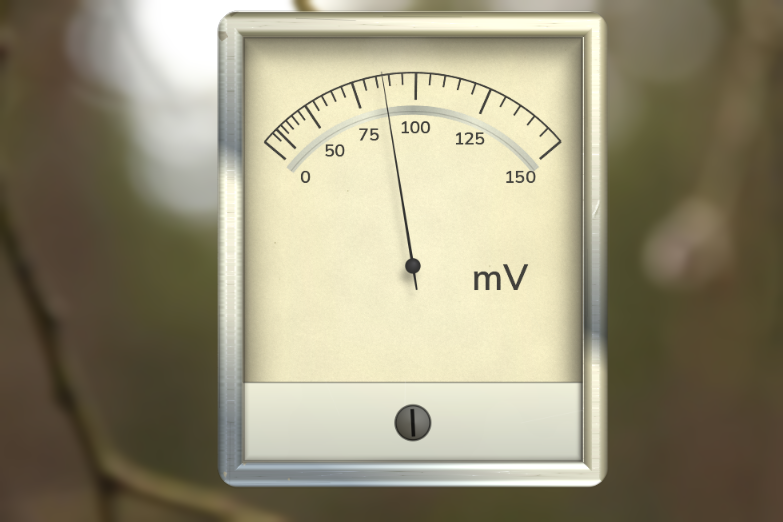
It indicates 87.5; mV
